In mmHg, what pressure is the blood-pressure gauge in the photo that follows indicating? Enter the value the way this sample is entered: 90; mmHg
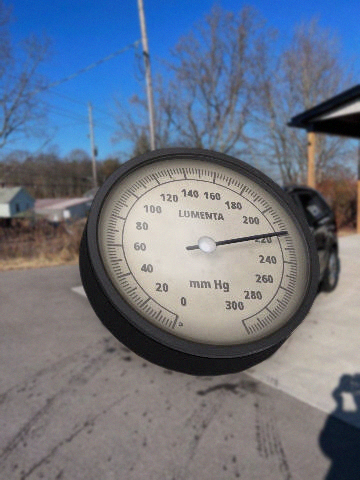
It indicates 220; mmHg
